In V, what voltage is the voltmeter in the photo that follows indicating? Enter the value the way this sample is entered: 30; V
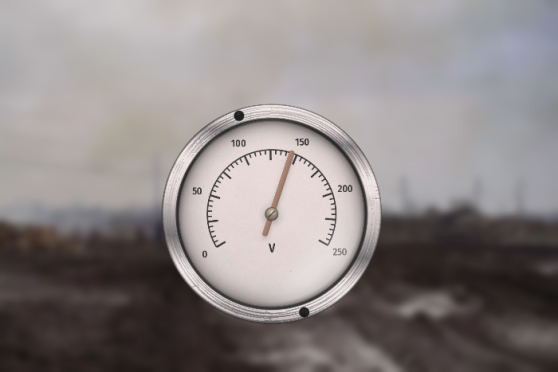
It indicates 145; V
